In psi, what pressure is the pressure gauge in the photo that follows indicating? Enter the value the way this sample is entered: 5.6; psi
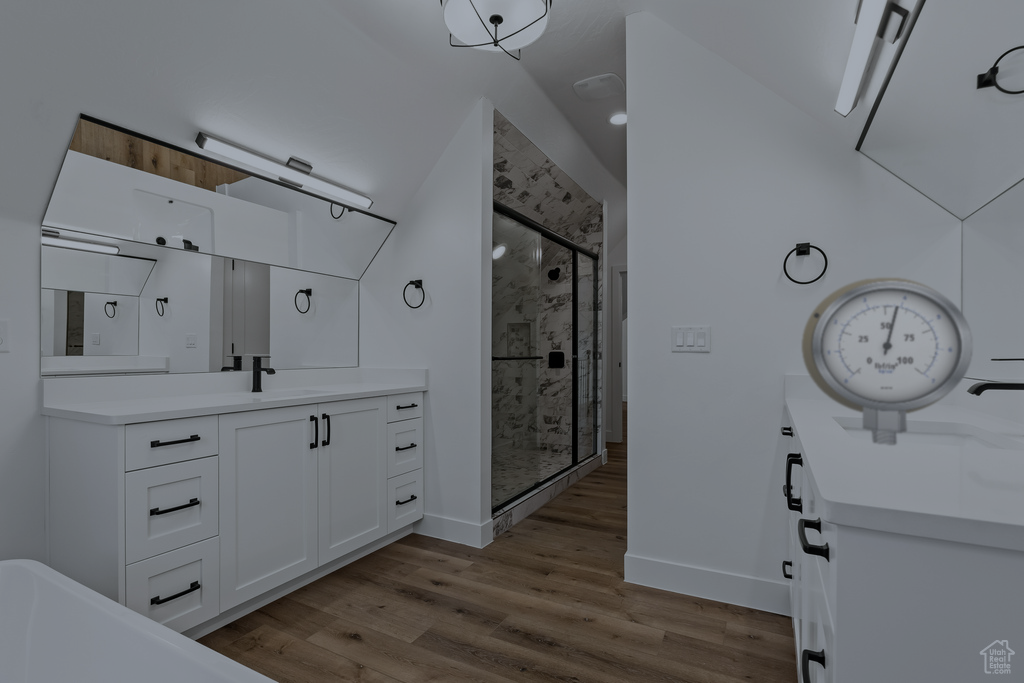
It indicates 55; psi
